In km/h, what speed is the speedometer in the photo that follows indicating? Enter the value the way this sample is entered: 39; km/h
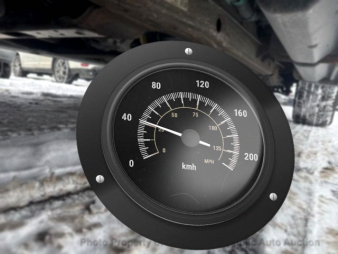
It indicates 40; km/h
